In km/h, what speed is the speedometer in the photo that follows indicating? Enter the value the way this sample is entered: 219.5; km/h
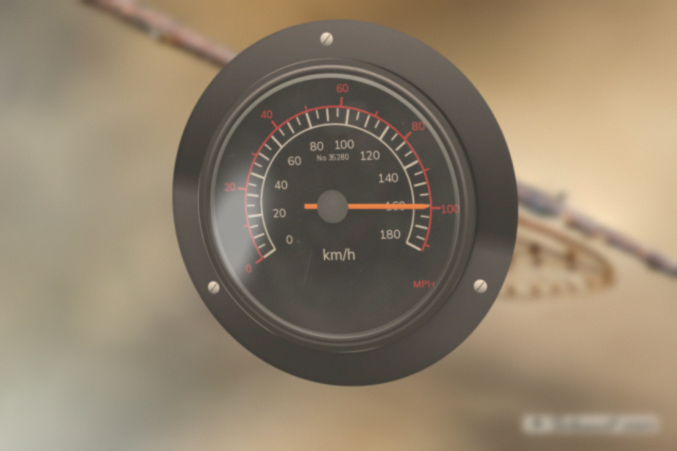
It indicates 160; km/h
